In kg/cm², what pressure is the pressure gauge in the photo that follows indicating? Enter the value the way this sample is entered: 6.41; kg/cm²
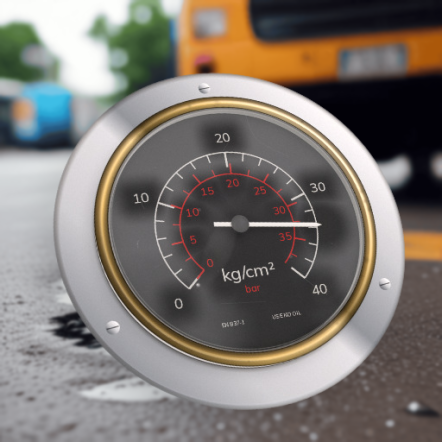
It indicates 34; kg/cm²
